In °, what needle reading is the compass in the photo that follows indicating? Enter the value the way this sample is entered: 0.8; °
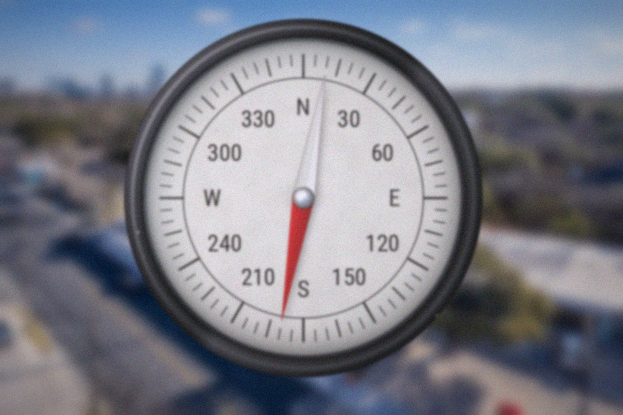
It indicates 190; °
